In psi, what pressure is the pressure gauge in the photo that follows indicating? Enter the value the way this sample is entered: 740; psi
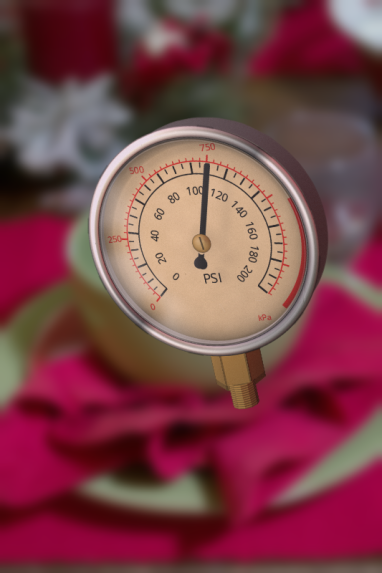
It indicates 110; psi
